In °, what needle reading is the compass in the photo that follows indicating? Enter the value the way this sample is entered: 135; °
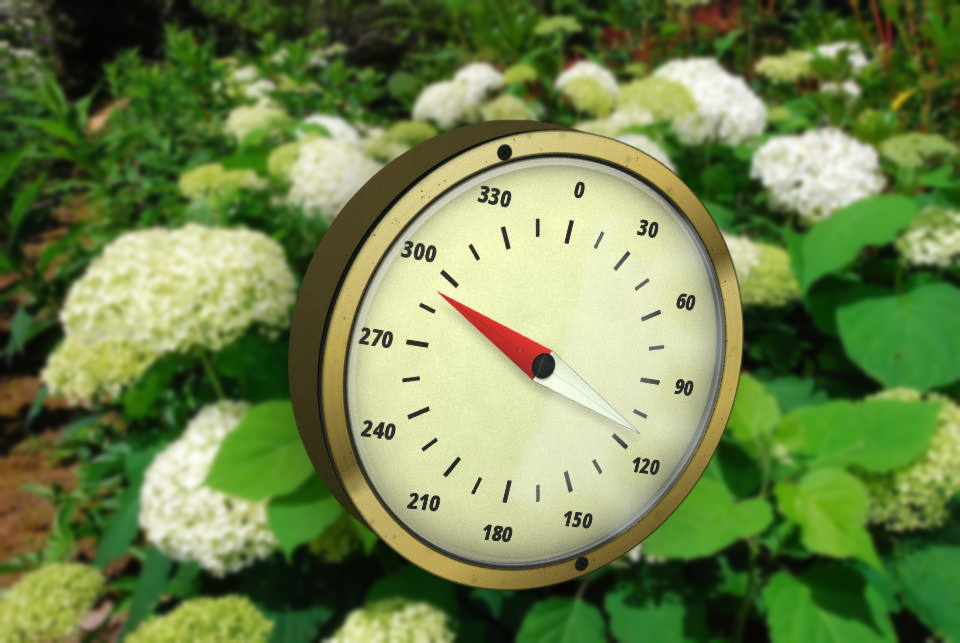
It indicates 292.5; °
